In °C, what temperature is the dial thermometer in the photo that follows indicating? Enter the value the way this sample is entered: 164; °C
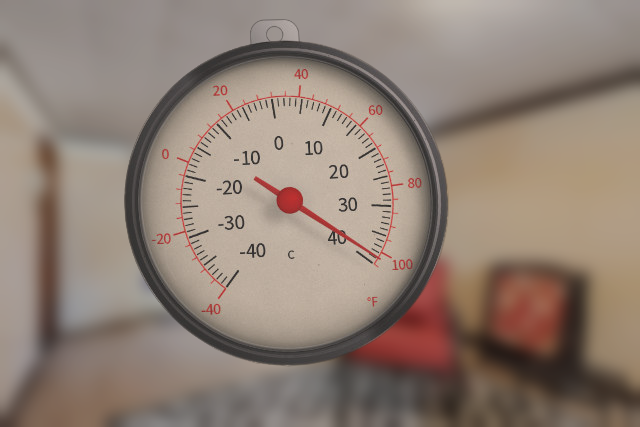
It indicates 39; °C
